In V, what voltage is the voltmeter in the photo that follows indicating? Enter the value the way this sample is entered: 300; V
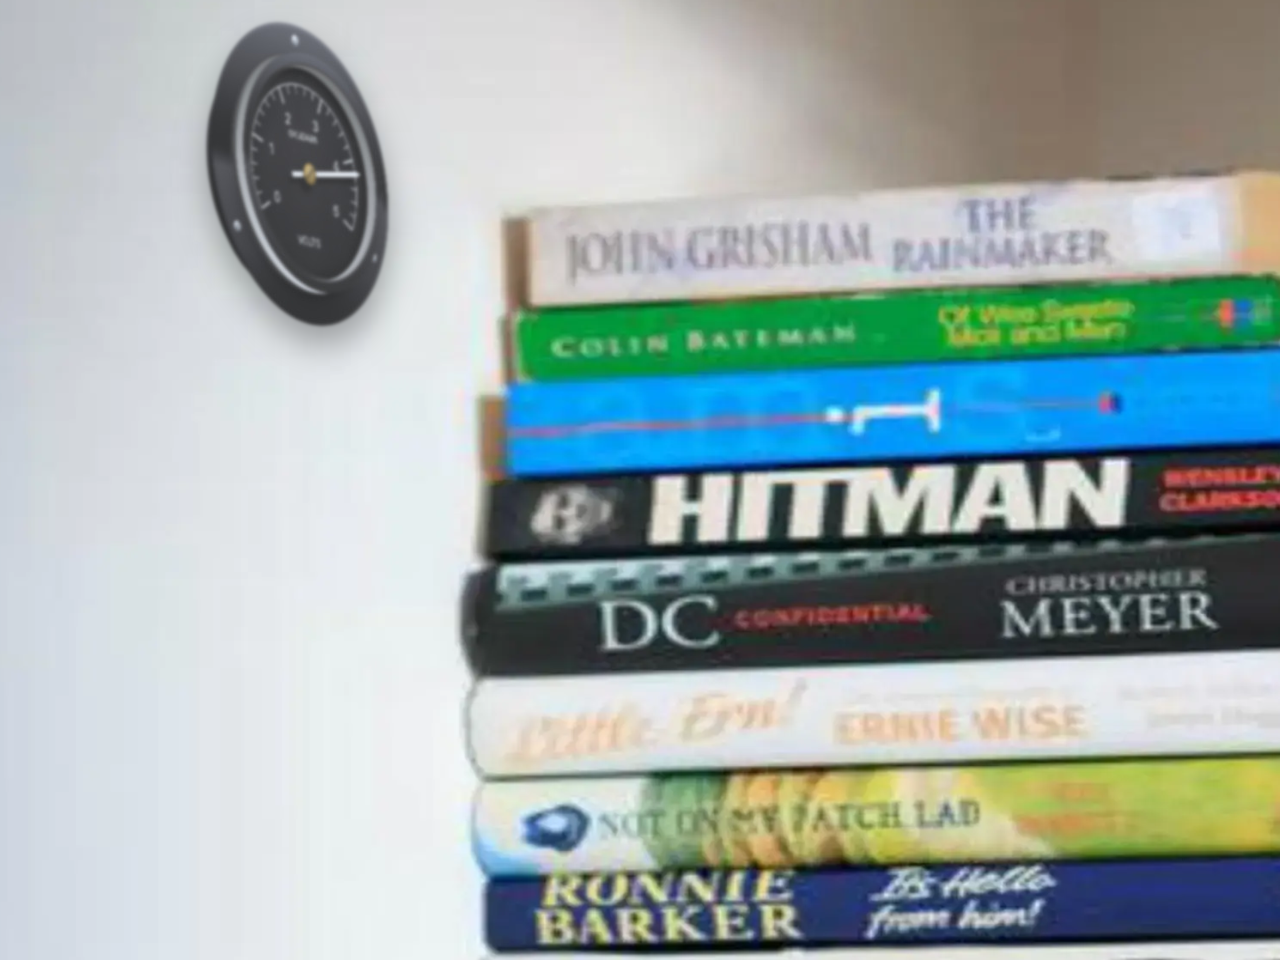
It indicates 4.2; V
